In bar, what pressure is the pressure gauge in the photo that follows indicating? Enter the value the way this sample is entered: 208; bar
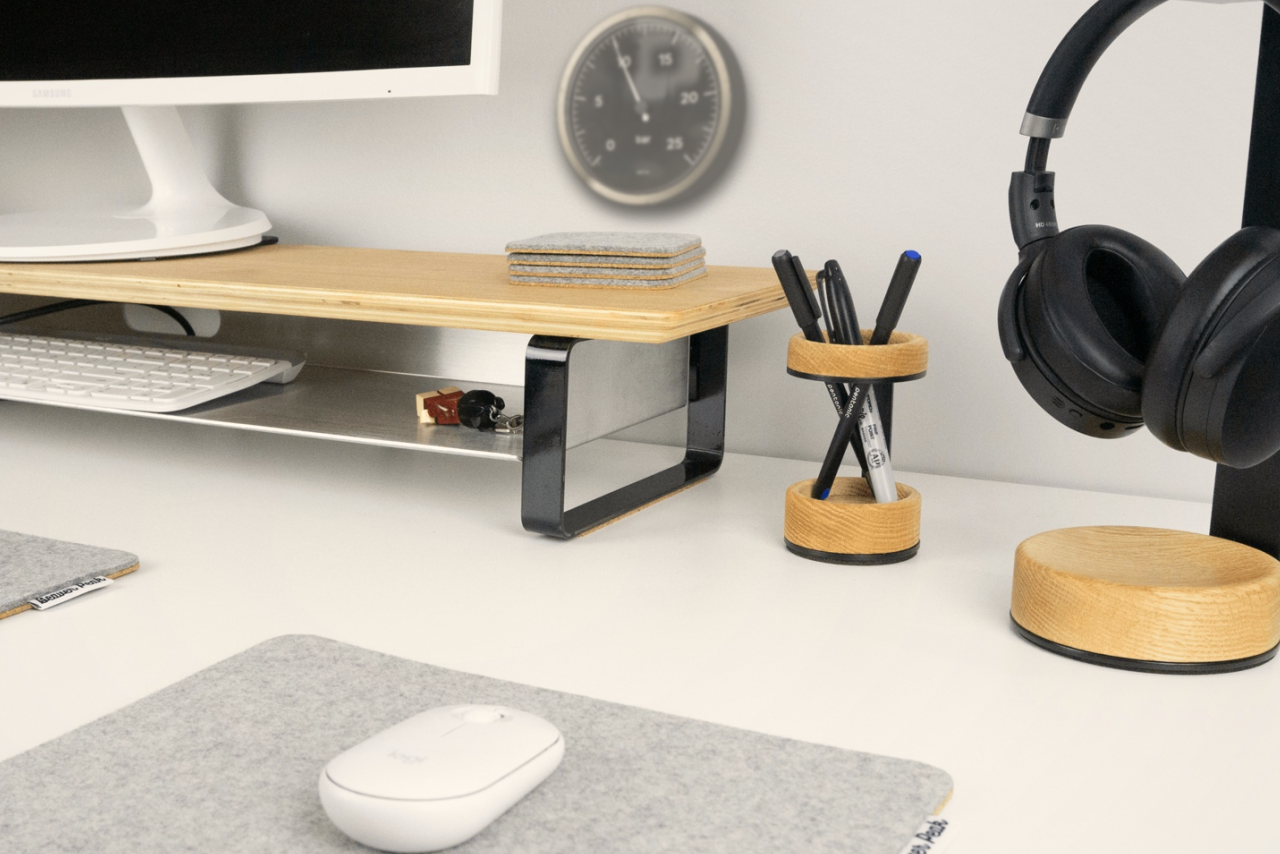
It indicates 10; bar
